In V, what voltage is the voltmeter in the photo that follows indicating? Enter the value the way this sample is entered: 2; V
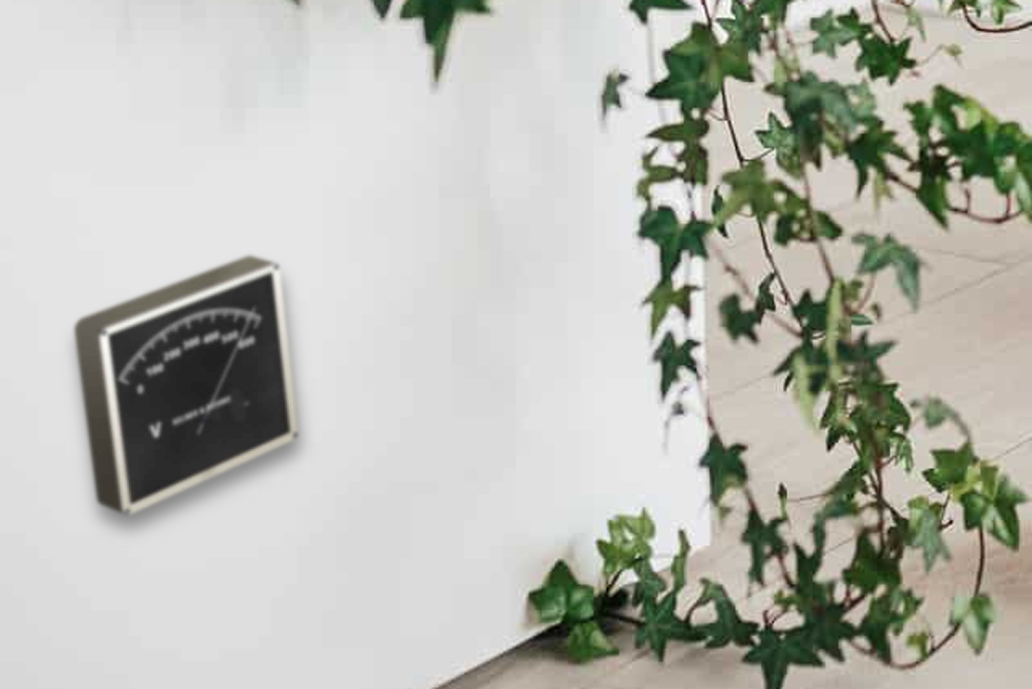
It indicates 550; V
